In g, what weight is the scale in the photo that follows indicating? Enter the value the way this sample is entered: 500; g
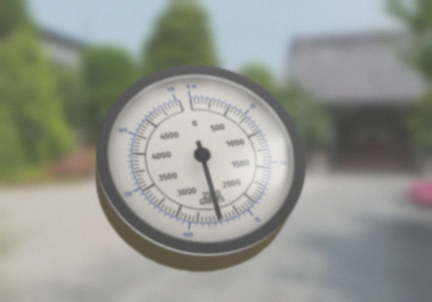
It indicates 2500; g
